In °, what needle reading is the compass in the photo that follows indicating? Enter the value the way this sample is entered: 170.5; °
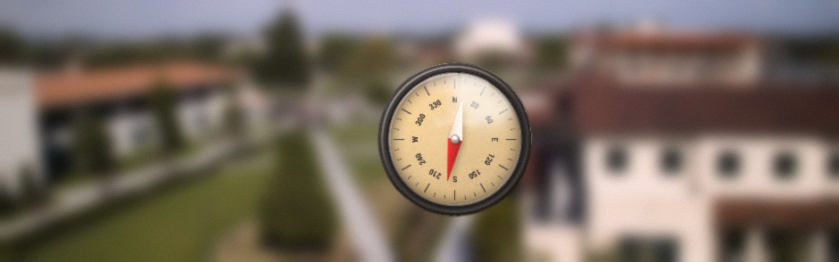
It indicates 190; °
